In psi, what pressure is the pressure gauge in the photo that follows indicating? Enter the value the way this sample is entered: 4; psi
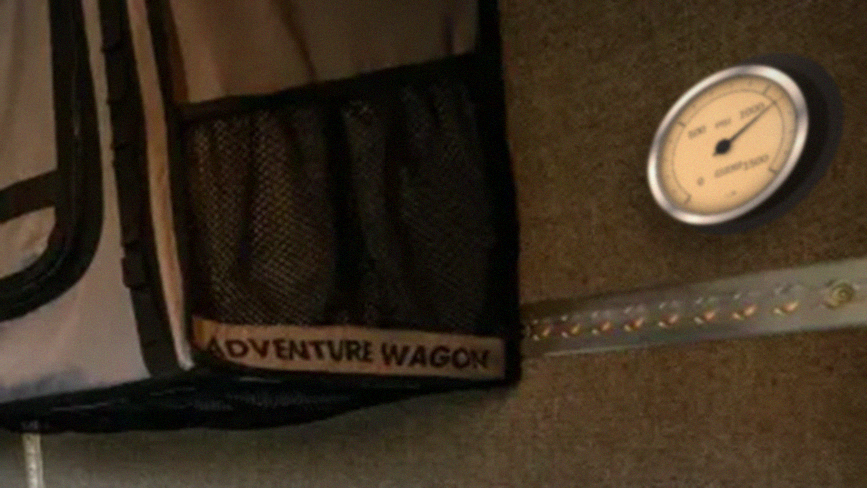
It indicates 1100; psi
